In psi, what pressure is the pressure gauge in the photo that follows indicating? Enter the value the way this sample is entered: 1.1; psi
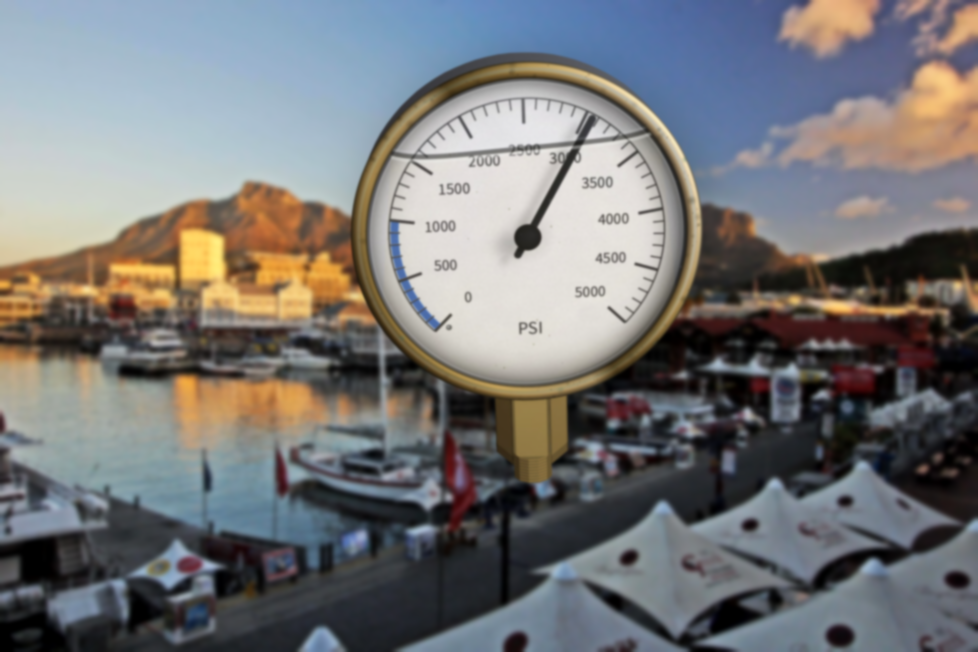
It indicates 3050; psi
